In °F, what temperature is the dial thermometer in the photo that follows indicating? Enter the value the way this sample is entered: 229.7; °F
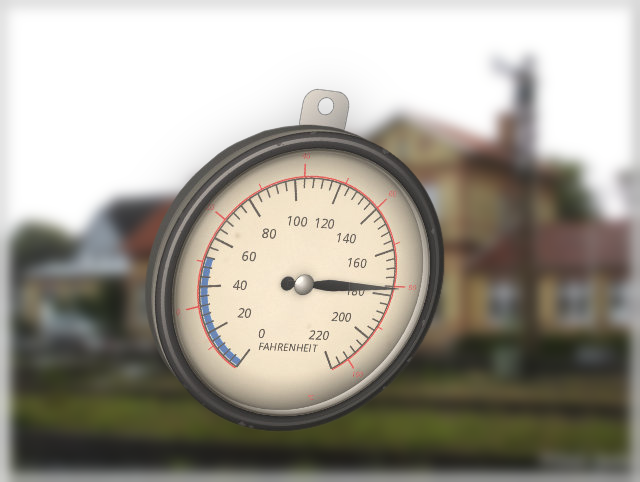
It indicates 176; °F
